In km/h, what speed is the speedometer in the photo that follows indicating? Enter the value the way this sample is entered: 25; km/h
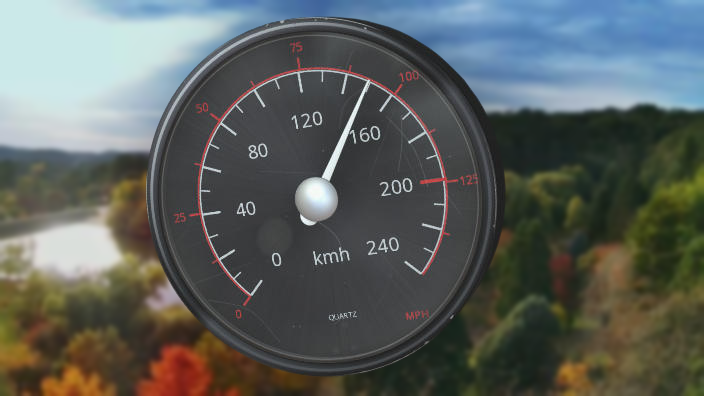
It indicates 150; km/h
